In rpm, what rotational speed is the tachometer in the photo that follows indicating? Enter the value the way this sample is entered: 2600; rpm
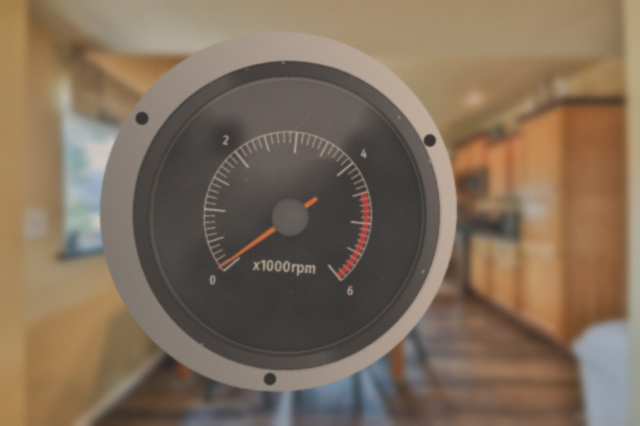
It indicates 100; rpm
